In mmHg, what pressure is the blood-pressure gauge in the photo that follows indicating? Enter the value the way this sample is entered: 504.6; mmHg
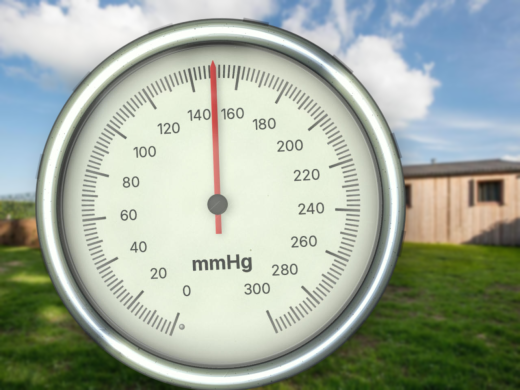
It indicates 150; mmHg
